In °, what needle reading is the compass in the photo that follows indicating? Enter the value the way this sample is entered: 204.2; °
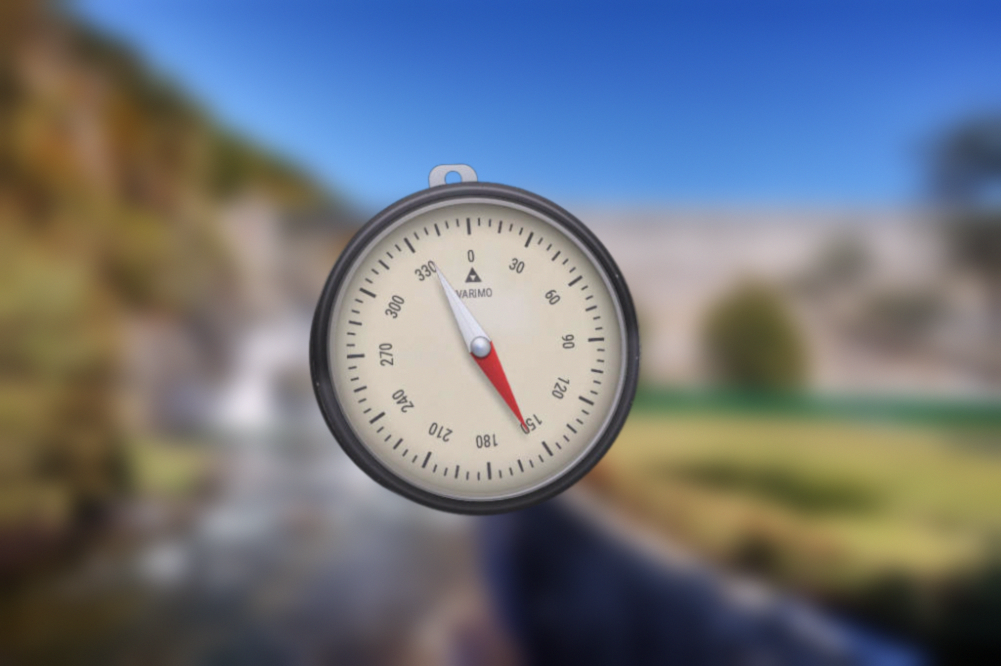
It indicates 155; °
